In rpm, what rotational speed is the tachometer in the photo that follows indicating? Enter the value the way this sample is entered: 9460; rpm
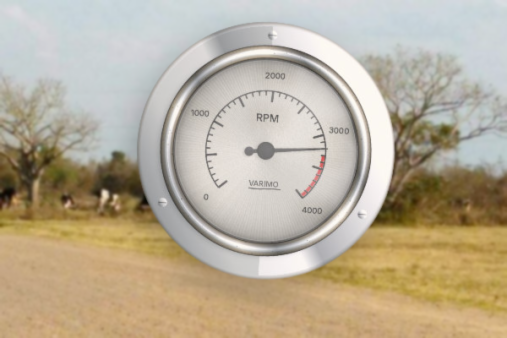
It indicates 3200; rpm
